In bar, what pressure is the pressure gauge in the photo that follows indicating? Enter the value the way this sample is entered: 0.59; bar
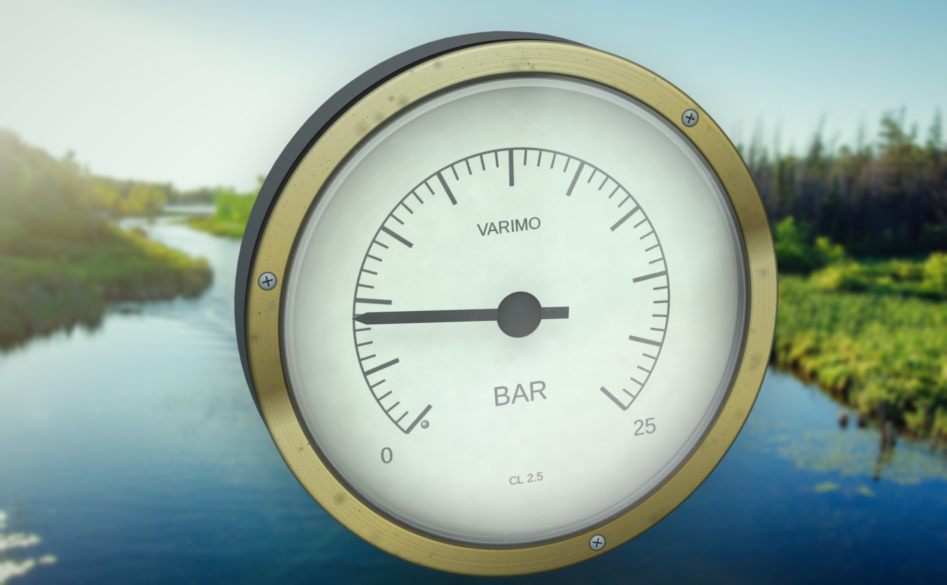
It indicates 4.5; bar
